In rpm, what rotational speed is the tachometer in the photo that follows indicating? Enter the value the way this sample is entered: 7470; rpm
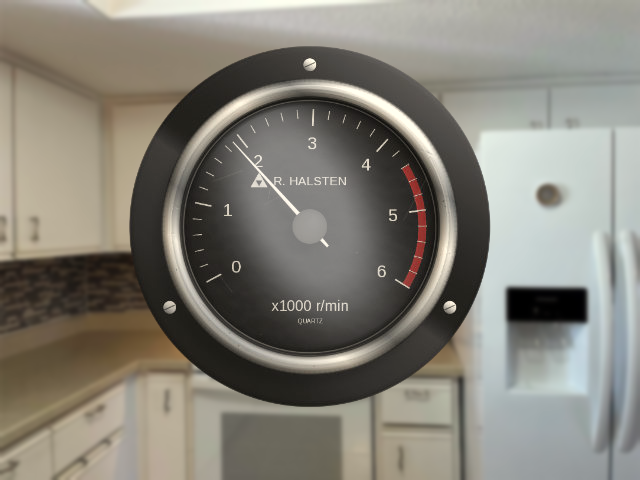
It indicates 1900; rpm
